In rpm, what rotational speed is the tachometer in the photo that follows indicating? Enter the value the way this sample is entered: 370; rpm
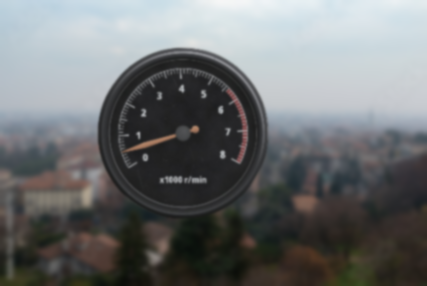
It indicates 500; rpm
